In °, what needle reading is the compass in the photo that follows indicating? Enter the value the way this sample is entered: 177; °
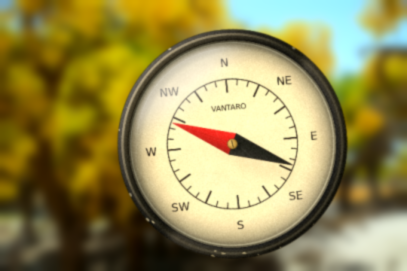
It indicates 295; °
